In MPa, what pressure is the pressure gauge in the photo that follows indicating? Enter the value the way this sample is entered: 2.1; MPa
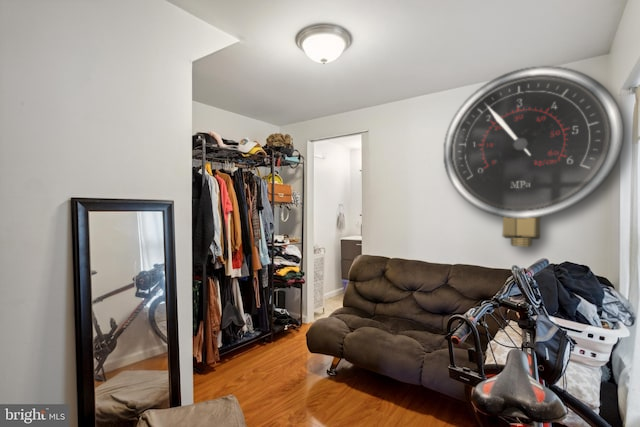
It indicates 2.2; MPa
